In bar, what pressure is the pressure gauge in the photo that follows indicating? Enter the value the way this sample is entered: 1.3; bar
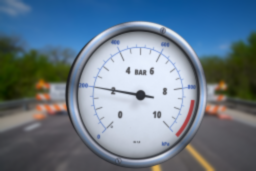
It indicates 2; bar
